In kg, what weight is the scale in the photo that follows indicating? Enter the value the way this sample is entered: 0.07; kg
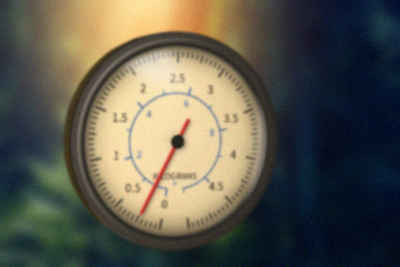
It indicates 0.25; kg
